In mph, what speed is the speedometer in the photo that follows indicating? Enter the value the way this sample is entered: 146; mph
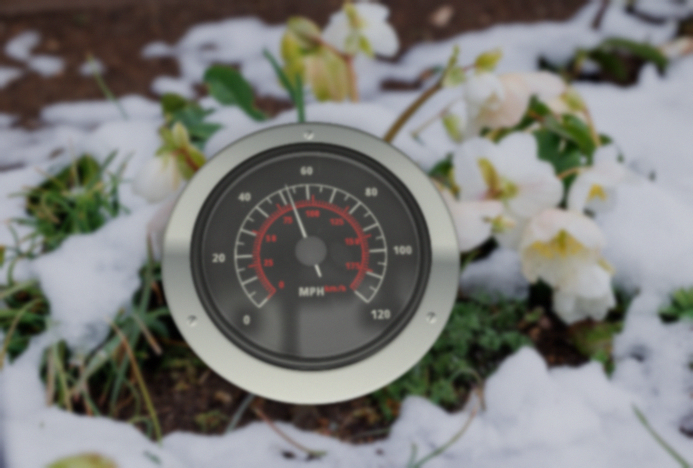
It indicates 52.5; mph
